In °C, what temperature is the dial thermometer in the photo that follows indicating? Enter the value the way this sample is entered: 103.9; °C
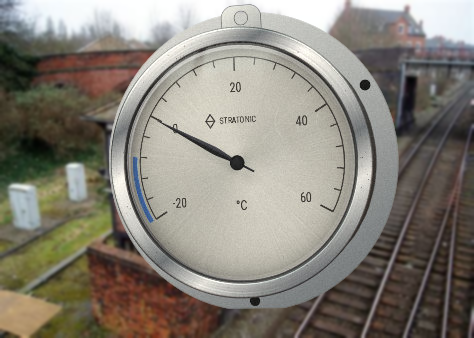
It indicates 0; °C
